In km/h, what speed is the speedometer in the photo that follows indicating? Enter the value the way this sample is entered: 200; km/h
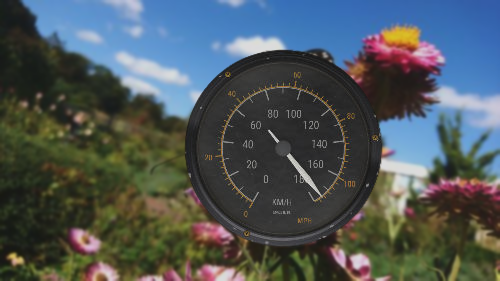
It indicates 175; km/h
